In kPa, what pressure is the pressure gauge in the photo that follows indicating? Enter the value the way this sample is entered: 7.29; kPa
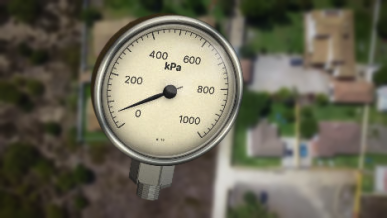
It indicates 60; kPa
